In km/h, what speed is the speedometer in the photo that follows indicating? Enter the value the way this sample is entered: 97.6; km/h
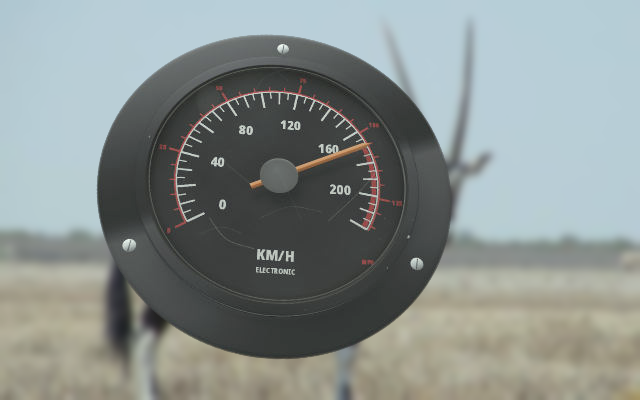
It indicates 170; km/h
